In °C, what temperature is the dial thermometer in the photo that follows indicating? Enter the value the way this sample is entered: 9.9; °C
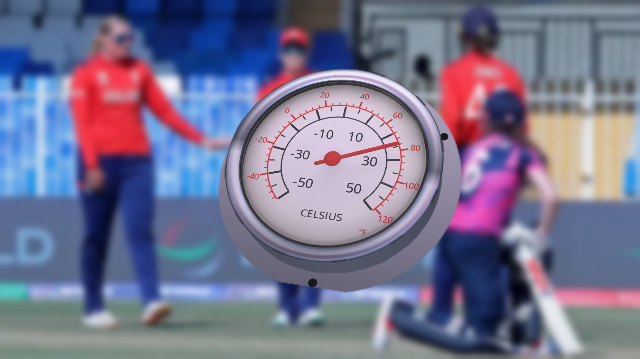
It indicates 25; °C
